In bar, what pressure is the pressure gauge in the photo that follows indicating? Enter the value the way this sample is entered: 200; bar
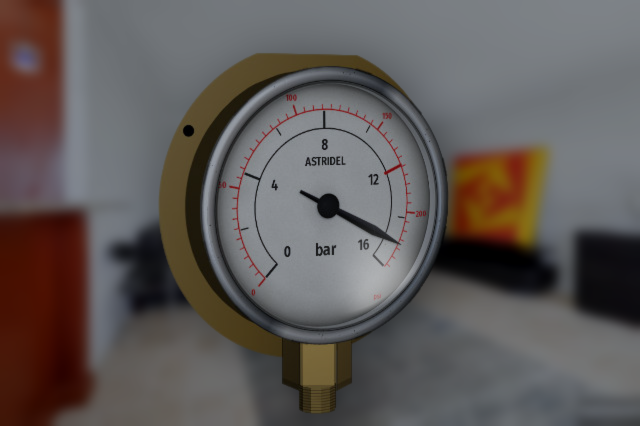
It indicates 15; bar
